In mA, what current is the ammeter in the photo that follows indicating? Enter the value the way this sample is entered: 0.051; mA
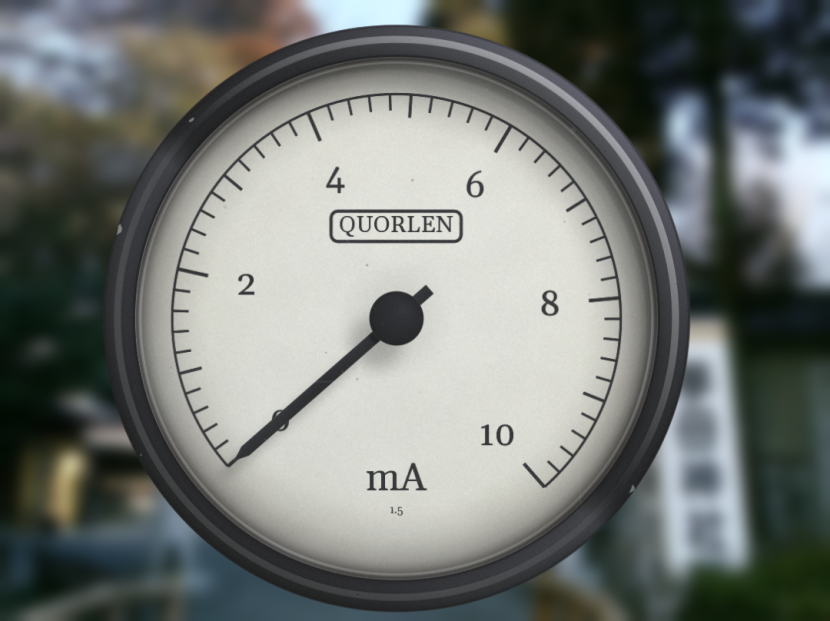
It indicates 0; mA
